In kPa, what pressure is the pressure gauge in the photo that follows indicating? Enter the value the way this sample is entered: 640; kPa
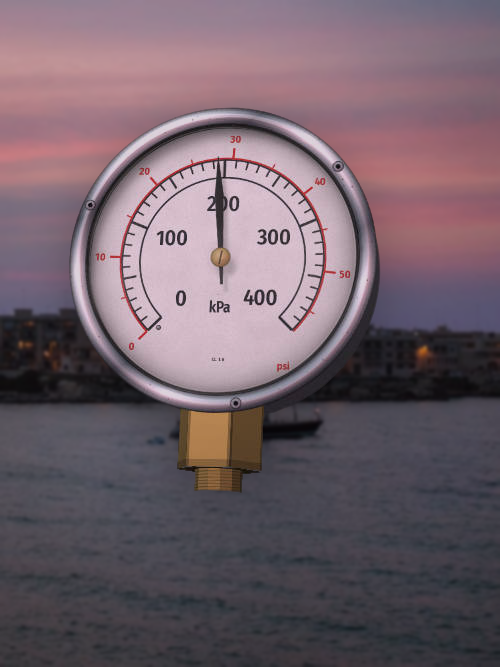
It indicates 195; kPa
